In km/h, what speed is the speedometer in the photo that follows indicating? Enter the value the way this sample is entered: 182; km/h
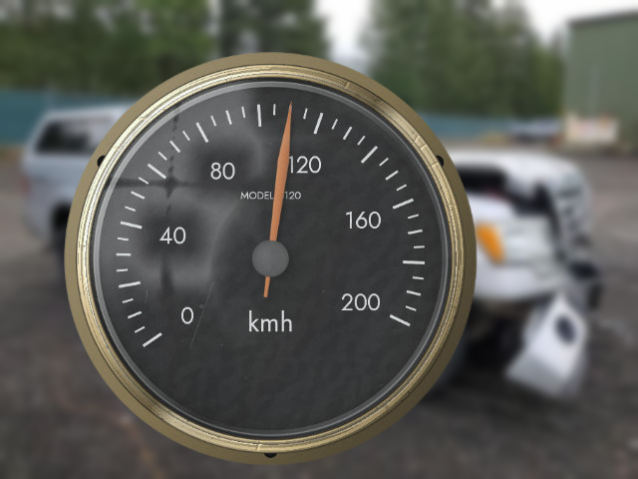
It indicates 110; km/h
